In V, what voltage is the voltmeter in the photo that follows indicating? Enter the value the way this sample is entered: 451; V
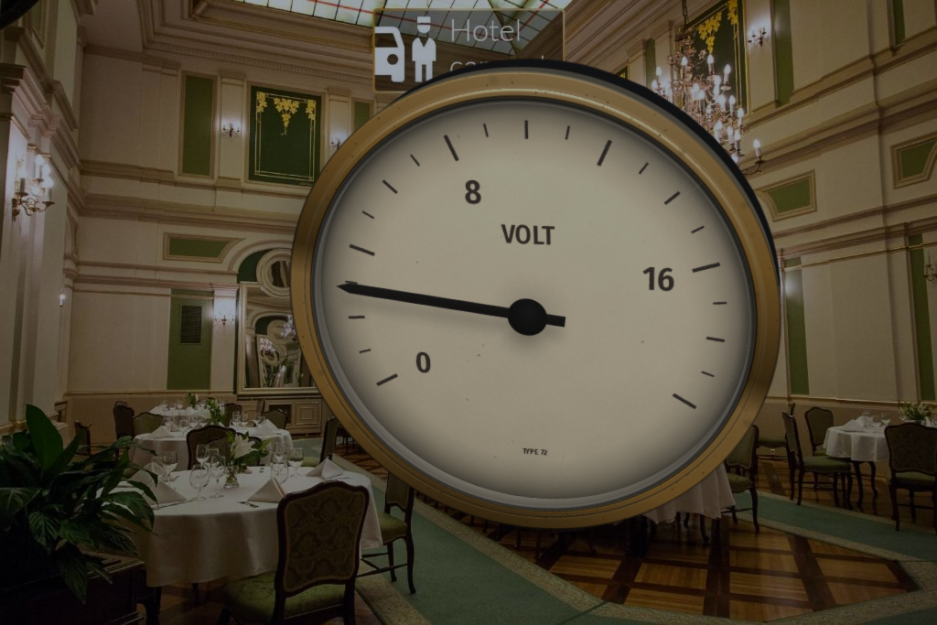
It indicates 3; V
